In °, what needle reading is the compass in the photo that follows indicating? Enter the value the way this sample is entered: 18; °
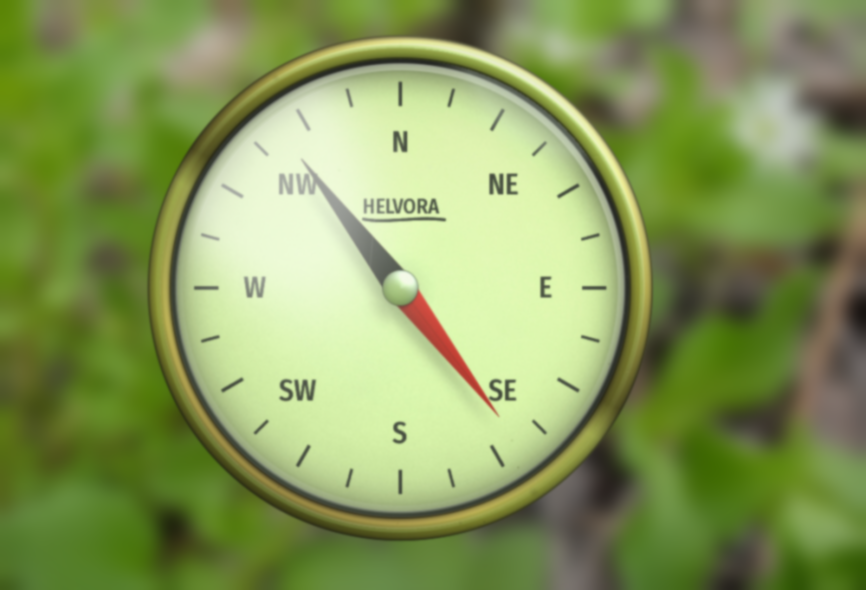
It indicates 142.5; °
